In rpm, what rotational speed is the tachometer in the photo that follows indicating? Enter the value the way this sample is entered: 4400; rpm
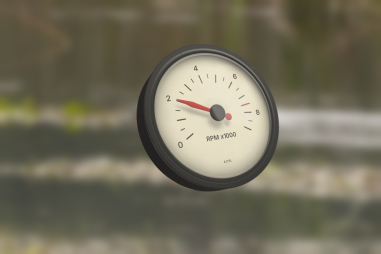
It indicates 2000; rpm
